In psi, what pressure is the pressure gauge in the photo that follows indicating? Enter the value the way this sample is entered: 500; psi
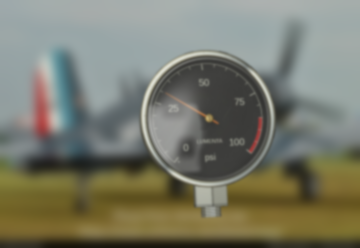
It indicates 30; psi
